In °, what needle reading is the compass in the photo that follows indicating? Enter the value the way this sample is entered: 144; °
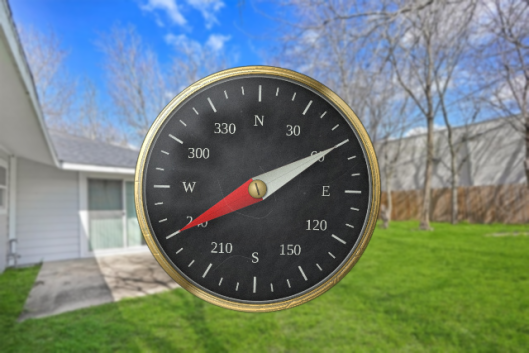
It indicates 240; °
